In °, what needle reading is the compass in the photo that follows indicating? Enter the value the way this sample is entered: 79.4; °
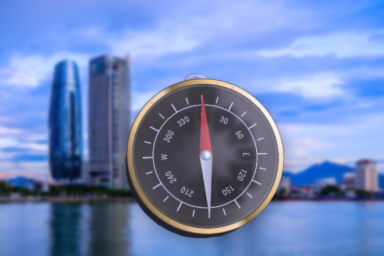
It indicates 0; °
